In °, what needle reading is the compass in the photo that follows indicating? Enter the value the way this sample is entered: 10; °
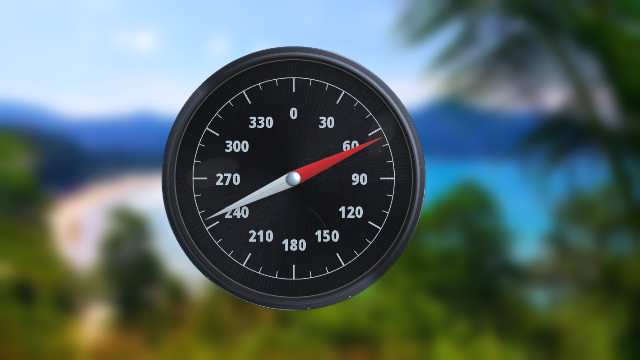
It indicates 65; °
